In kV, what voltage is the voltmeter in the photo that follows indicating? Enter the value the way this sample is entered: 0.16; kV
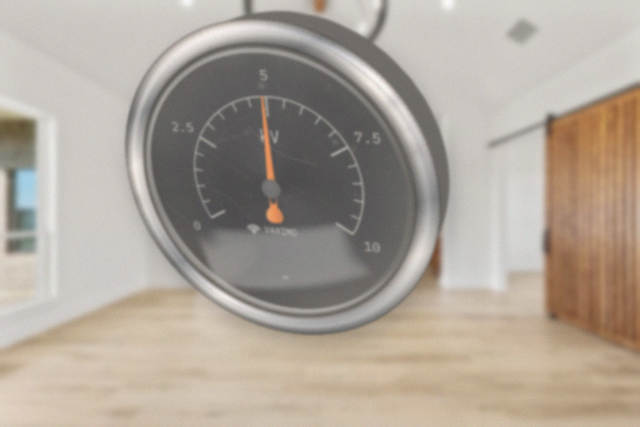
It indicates 5; kV
